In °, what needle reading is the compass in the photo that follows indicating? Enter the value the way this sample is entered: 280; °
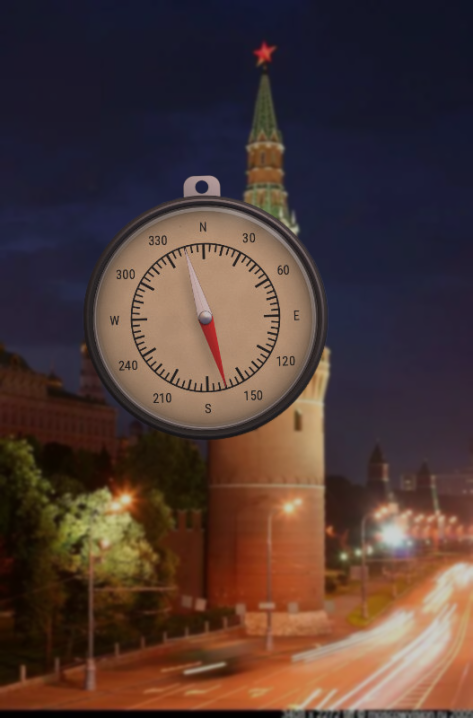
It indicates 165; °
